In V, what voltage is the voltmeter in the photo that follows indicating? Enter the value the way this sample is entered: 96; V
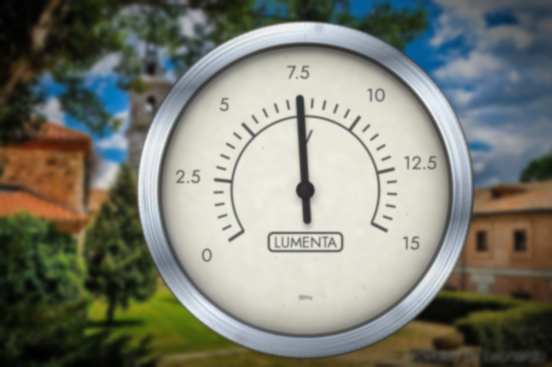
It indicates 7.5; V
